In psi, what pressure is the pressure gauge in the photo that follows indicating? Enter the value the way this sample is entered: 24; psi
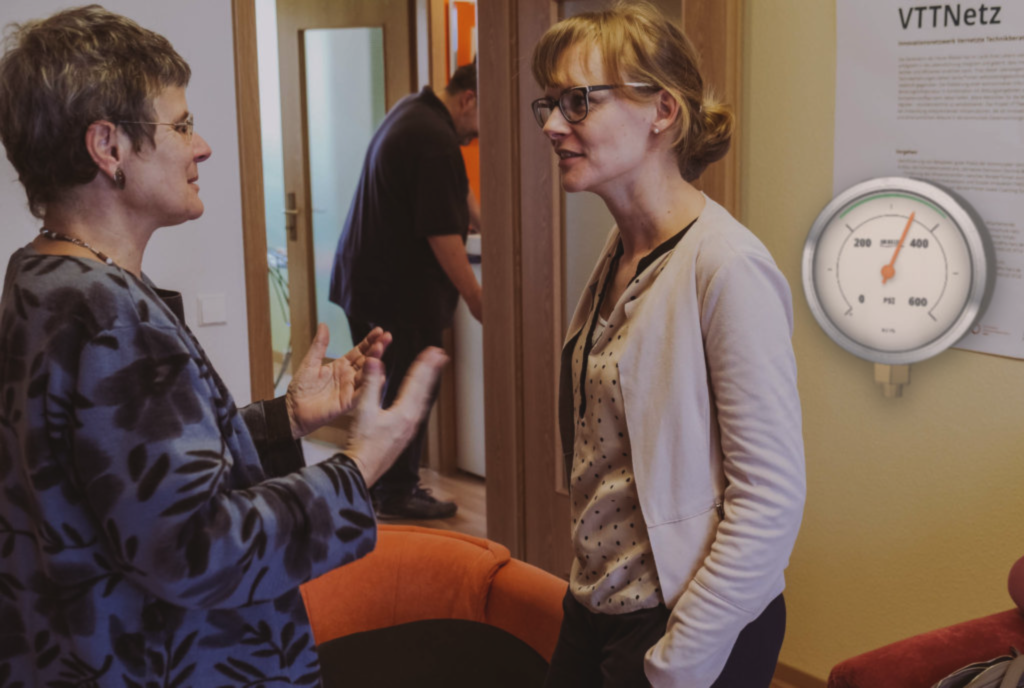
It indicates 350; psi
